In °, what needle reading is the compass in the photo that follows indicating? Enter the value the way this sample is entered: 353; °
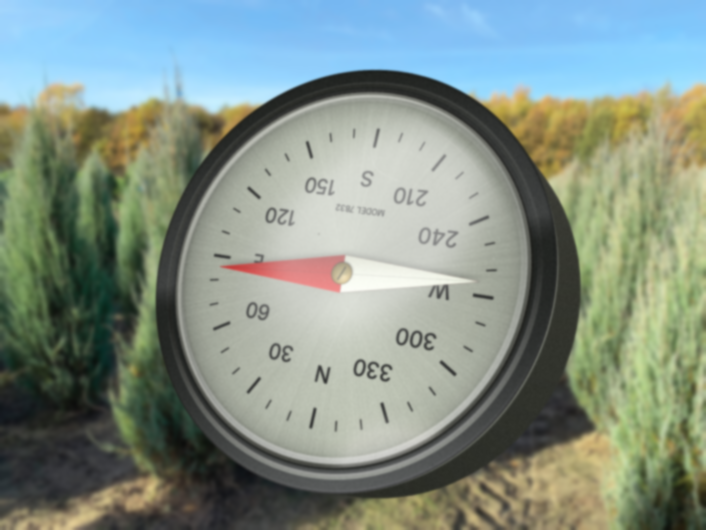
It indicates 85; °
